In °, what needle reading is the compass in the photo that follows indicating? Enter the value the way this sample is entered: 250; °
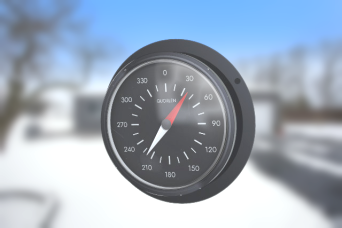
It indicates 37.5; °
